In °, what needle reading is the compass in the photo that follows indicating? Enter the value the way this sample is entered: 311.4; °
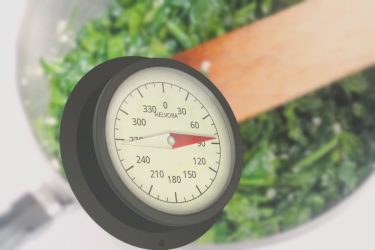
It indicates 85; °
